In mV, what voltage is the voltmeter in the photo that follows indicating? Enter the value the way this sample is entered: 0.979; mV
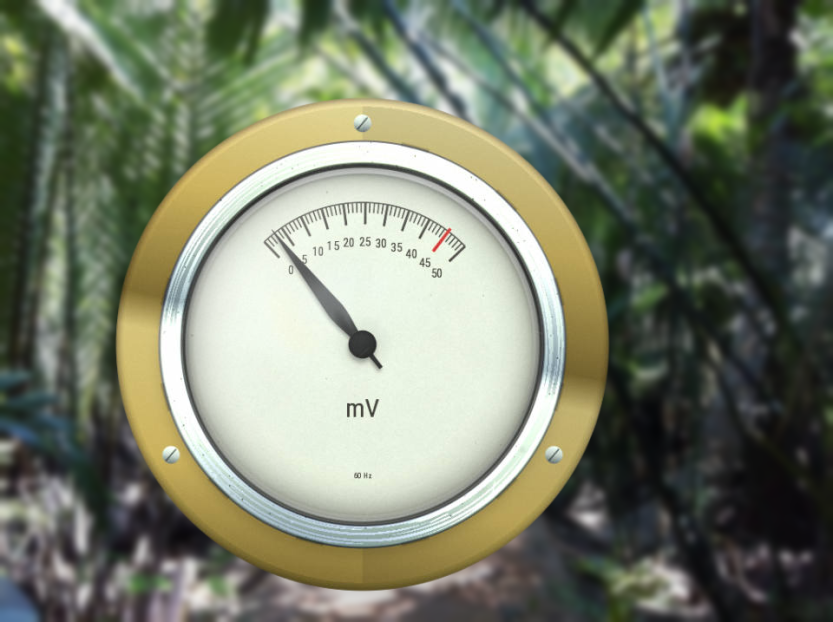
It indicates 3; mV
